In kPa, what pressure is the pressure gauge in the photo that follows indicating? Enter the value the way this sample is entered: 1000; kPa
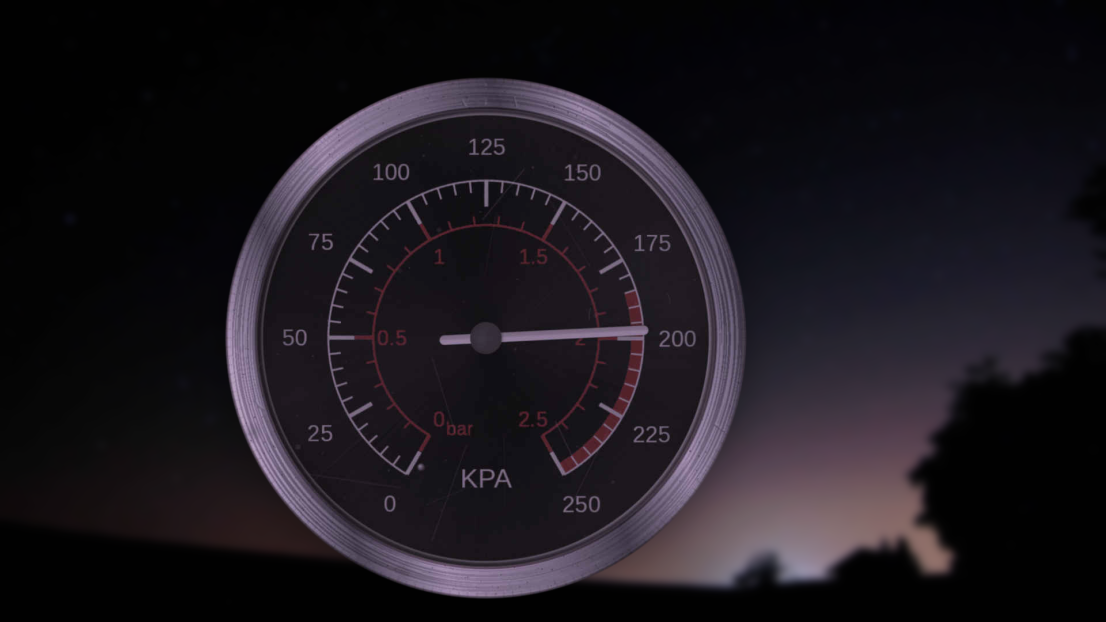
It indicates 197.5; kPa
